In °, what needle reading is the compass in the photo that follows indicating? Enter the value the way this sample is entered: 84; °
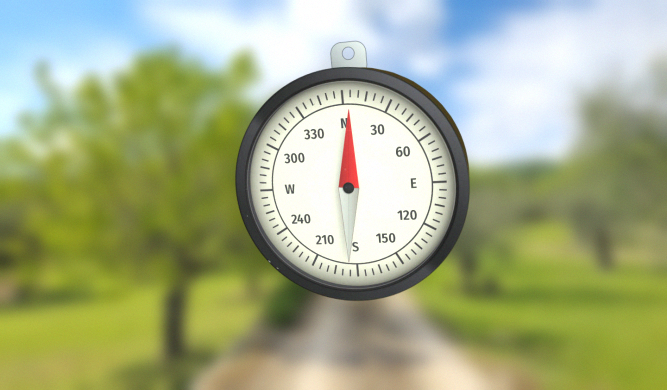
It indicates 5; °
